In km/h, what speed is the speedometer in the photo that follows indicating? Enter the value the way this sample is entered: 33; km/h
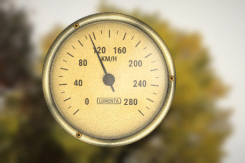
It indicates 115; km/h
